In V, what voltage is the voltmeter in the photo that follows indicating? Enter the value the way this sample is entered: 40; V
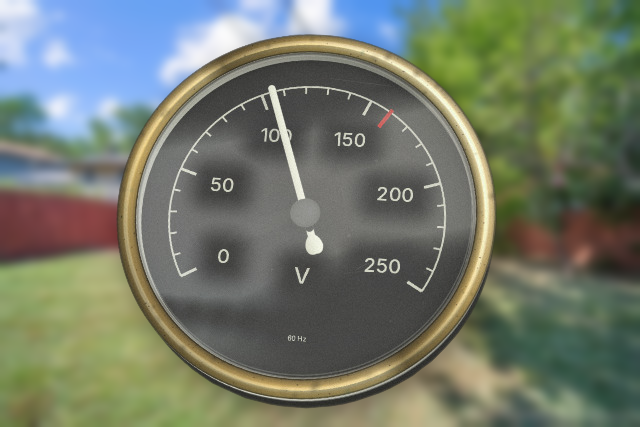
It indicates 105; V
